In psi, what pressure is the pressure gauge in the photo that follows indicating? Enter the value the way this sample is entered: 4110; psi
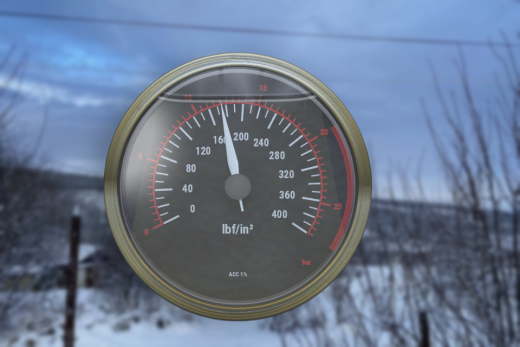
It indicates 175; psi
